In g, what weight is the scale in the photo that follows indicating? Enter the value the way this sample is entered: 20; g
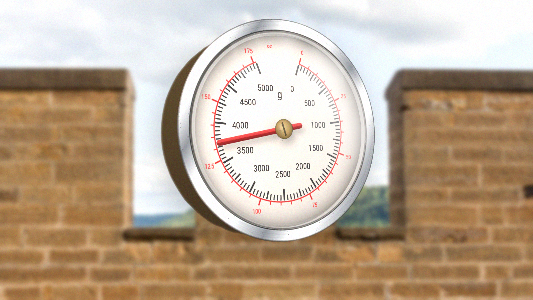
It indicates 3750; g
